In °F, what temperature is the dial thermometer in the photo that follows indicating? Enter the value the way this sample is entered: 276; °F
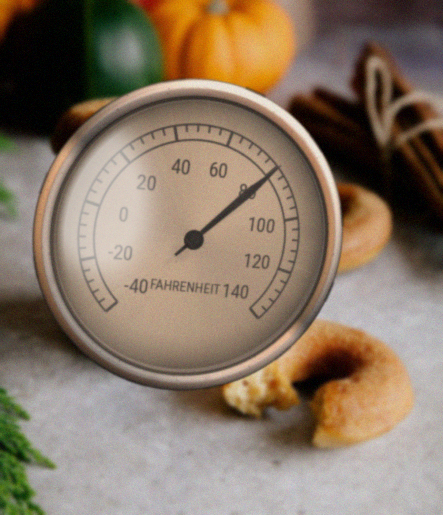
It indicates 80; °F
